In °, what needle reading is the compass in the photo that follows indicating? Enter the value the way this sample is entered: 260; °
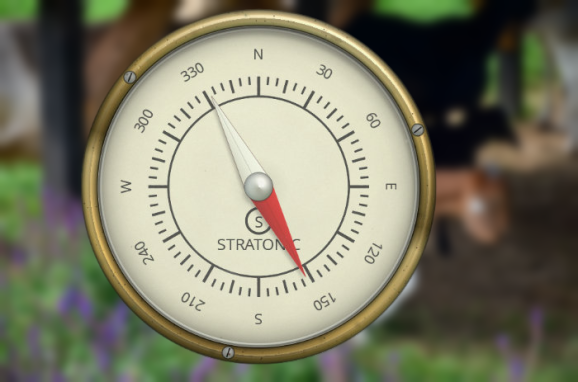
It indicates 152.5; °
